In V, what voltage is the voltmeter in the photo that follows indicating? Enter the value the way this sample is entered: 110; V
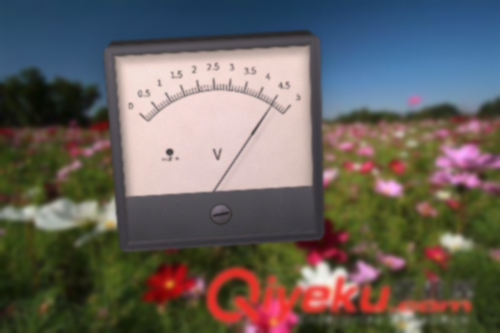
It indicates 4.5; V
